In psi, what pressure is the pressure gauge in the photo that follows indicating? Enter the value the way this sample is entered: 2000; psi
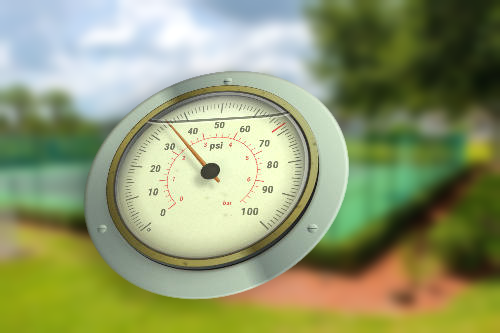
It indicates 35; psi
